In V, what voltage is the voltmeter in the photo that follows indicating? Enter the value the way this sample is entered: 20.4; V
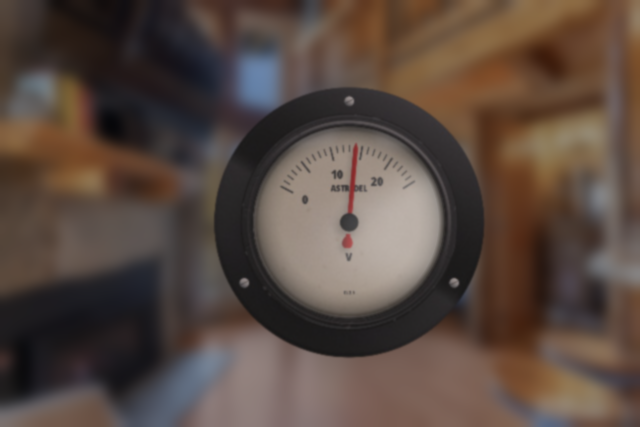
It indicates 14; V
